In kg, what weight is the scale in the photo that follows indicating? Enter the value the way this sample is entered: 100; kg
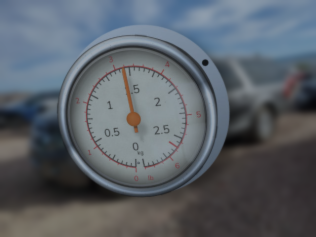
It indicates 1.45; kg
